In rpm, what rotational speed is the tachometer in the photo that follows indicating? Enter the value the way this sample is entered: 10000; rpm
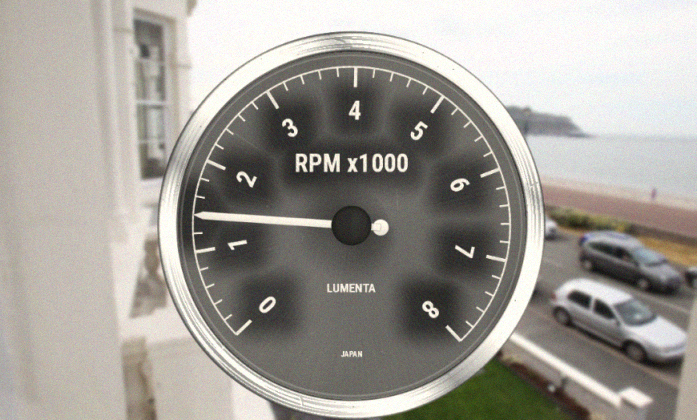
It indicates 1400; rpm
